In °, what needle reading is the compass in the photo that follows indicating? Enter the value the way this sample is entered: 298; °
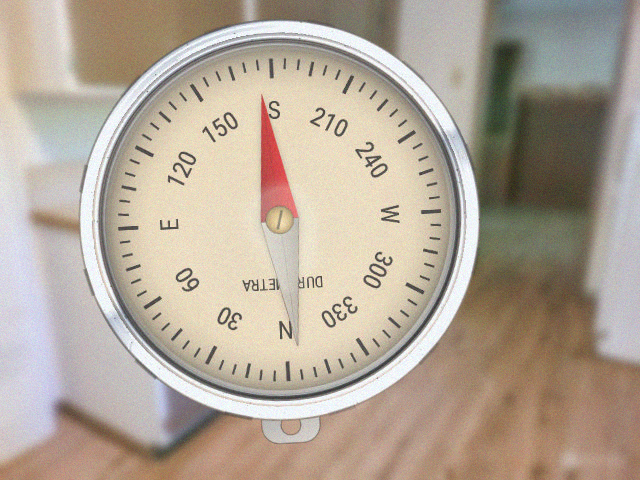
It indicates 175; °
